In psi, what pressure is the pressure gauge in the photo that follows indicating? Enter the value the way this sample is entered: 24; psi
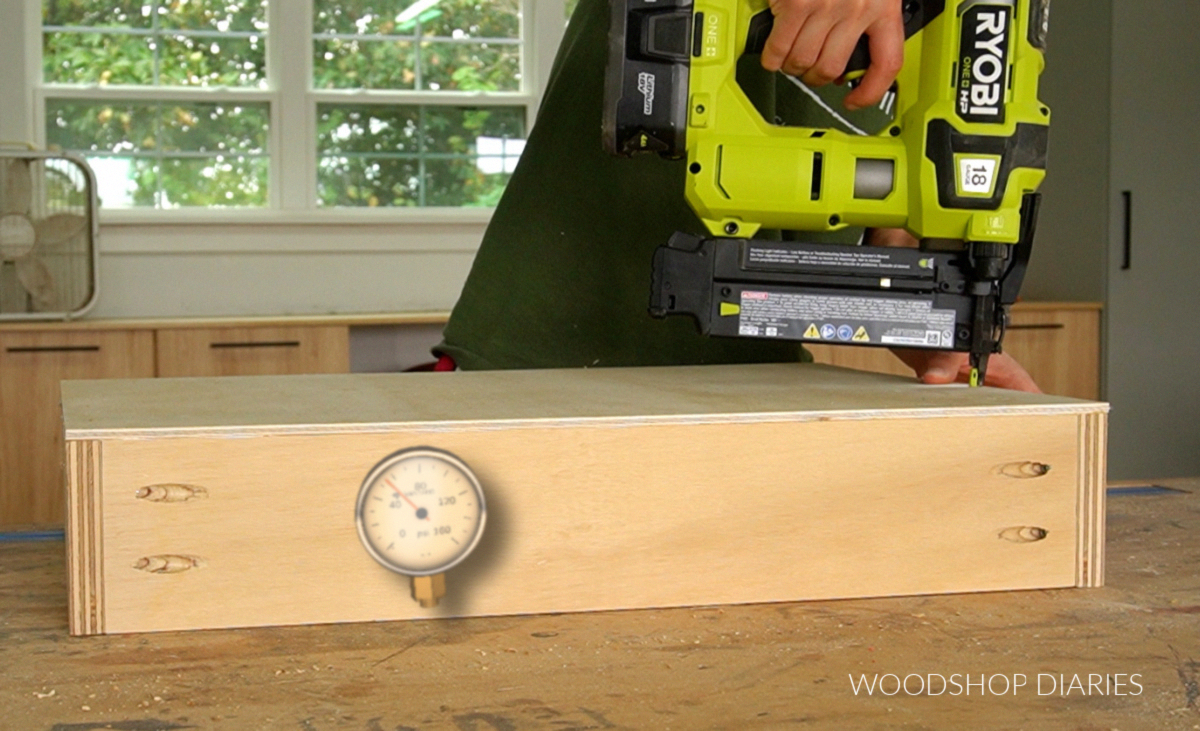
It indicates 55; psi
